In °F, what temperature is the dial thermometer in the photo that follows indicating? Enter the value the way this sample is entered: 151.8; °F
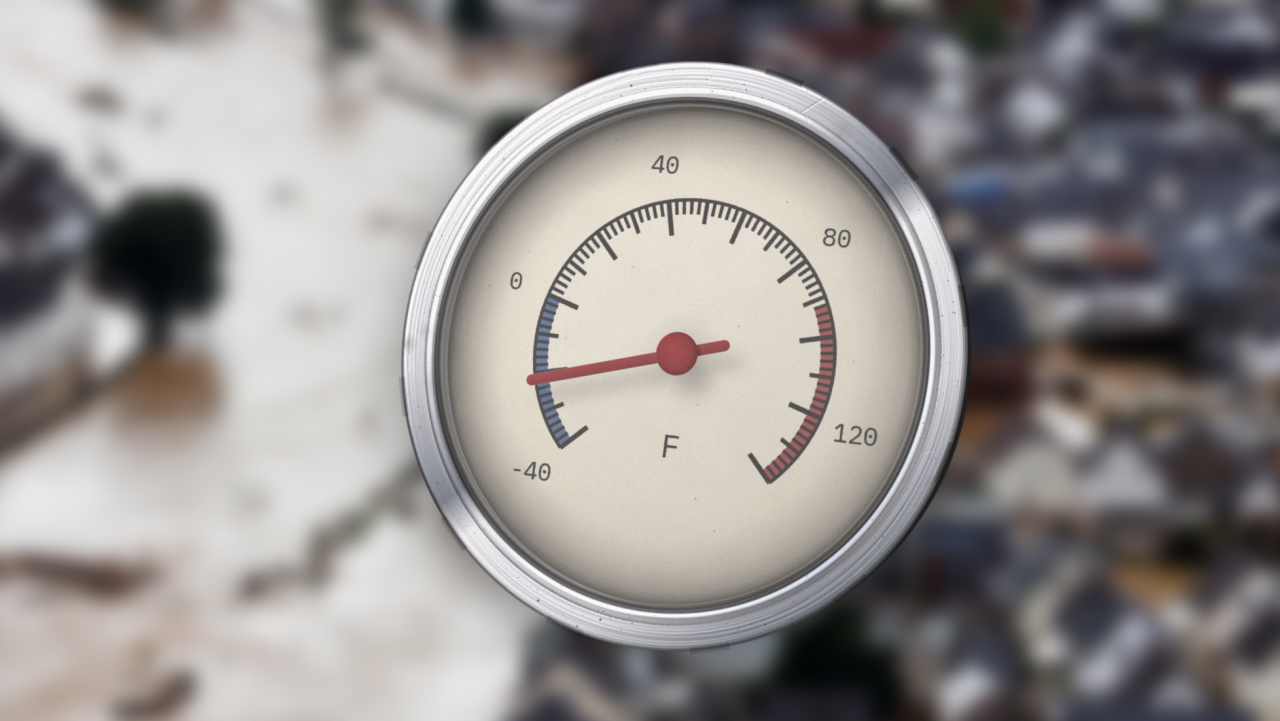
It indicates -22; °F
